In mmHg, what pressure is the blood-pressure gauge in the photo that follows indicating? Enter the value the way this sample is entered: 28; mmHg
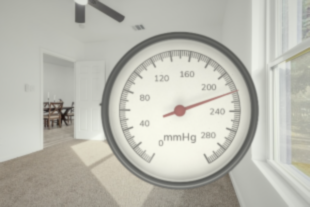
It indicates 220; mmHg
